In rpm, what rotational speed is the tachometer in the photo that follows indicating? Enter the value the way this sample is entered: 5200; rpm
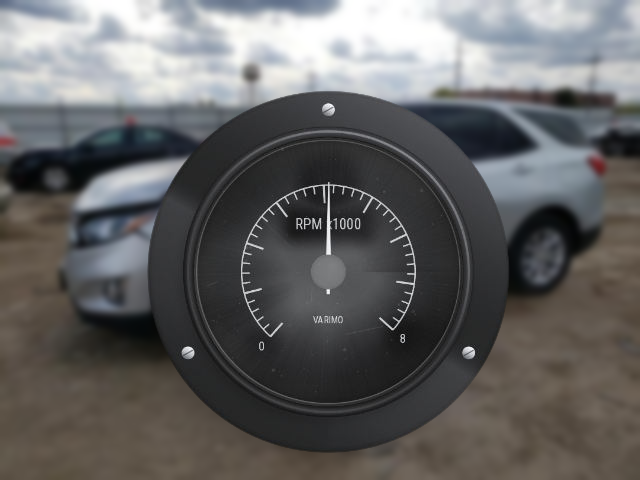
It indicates 4100; rpm
